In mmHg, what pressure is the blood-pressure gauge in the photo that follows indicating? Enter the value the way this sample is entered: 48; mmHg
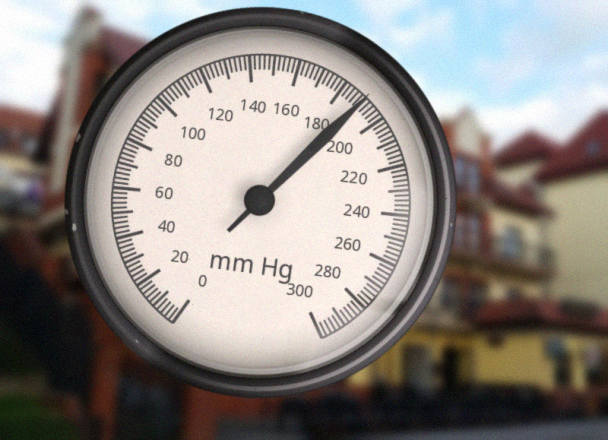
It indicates 190; mmHg
